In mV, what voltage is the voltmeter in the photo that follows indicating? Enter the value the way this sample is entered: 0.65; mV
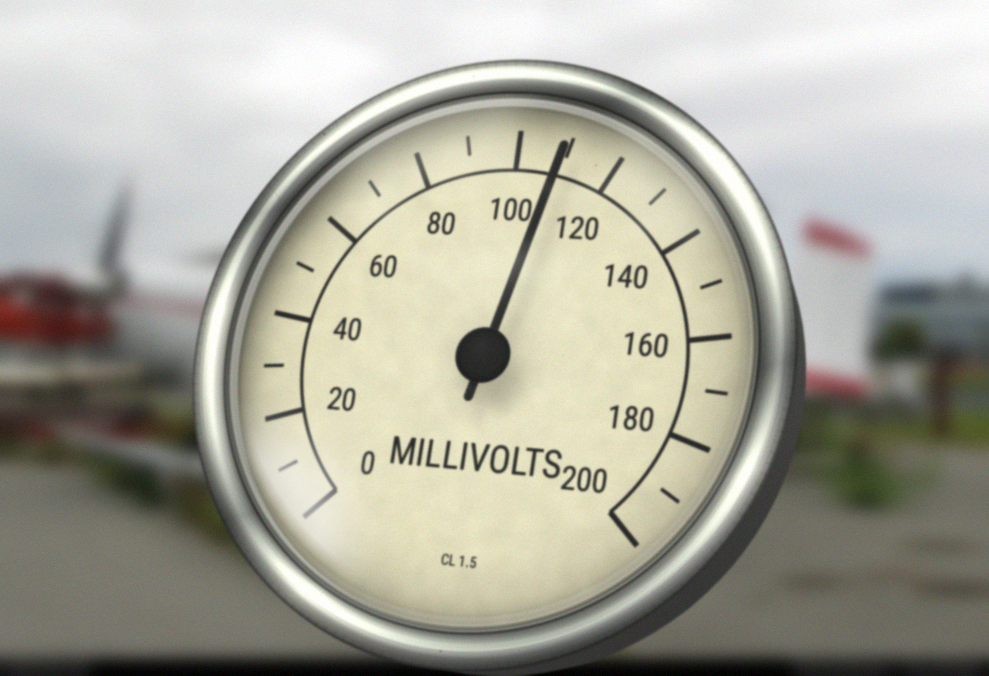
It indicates 110; mV
